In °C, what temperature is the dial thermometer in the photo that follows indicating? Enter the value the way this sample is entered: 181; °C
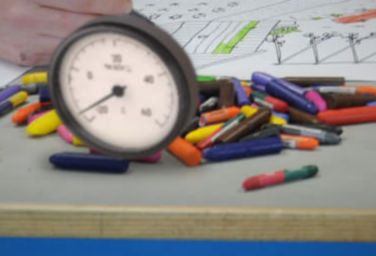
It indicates -16; °C
